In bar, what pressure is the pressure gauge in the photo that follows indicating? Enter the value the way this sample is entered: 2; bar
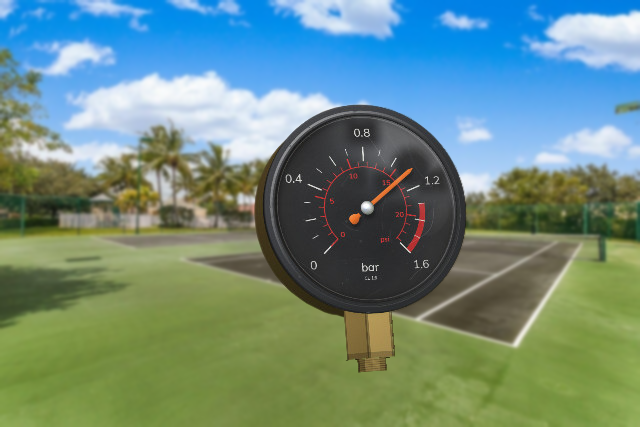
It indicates 1.1; bar
